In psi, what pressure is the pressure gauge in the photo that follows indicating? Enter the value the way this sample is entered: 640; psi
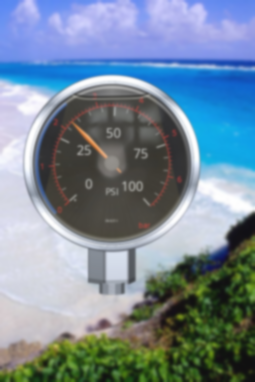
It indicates 32.5; psi
